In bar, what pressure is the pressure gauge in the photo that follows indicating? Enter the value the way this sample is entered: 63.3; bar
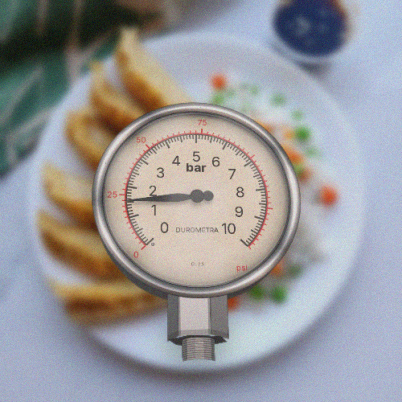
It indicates 1.5; bar
